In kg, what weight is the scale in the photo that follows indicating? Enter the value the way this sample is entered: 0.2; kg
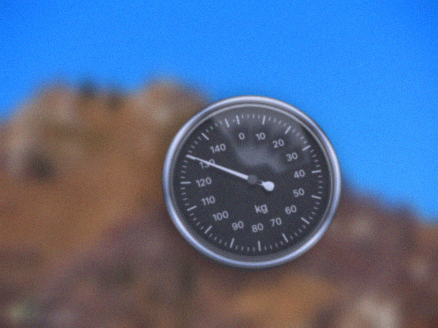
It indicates 130; kg
